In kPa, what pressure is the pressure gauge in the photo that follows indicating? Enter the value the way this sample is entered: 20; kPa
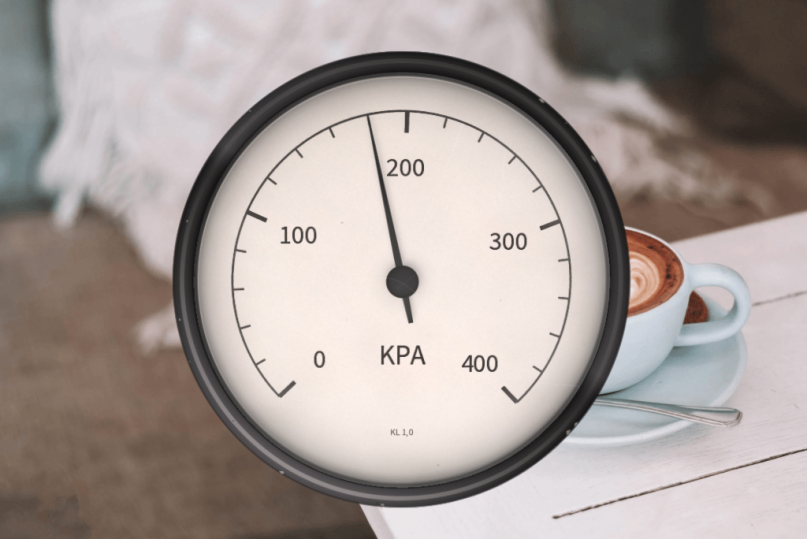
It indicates 180; kPa
